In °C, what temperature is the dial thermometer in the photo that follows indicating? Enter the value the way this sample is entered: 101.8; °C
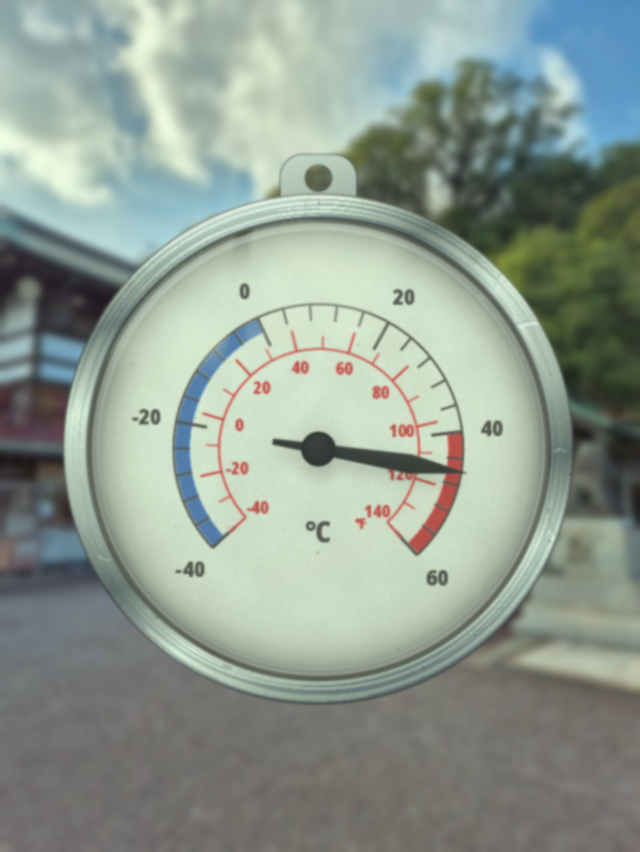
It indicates 46; °C
